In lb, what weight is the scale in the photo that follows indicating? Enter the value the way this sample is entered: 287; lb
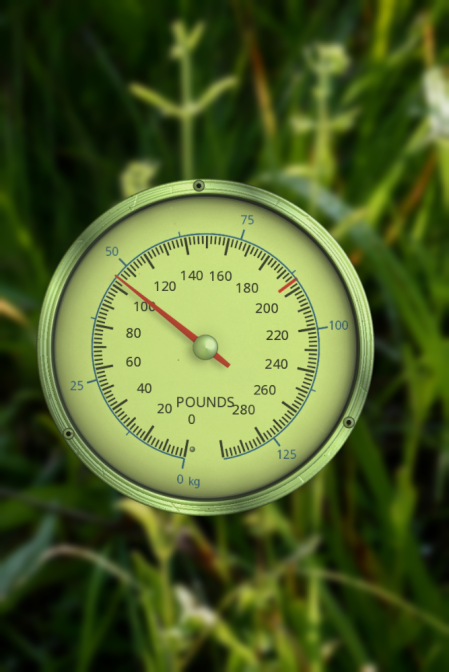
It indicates 104; lb
